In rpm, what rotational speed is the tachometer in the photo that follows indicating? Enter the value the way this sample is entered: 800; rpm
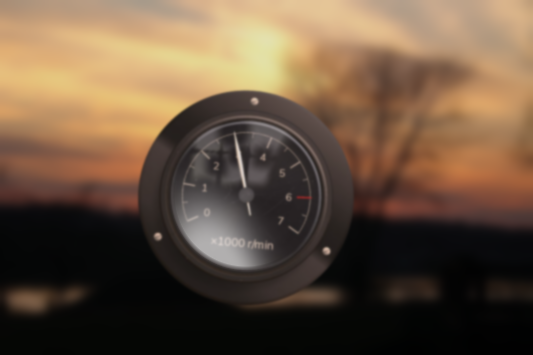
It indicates 3000; rpm
